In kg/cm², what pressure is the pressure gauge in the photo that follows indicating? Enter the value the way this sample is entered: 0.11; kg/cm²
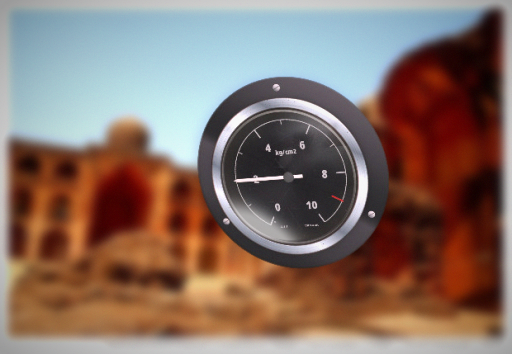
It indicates 2; kg/cm²
